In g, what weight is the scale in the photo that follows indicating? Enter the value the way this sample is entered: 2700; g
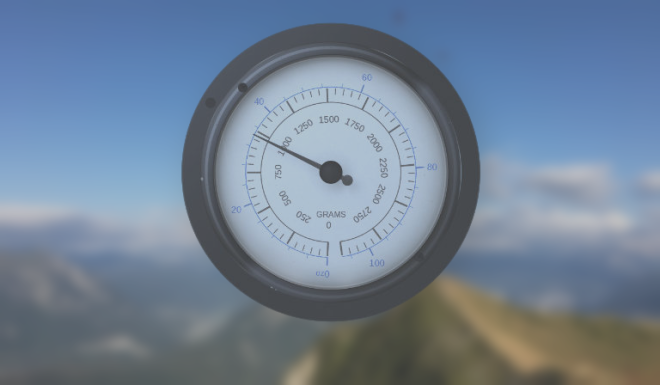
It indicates 975; g
